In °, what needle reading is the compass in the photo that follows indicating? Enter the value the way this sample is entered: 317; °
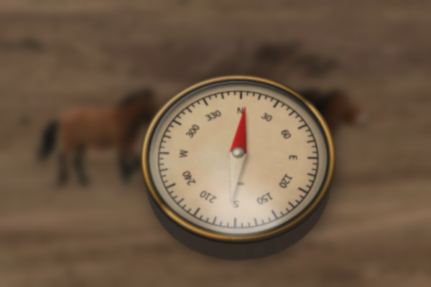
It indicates 5; °
